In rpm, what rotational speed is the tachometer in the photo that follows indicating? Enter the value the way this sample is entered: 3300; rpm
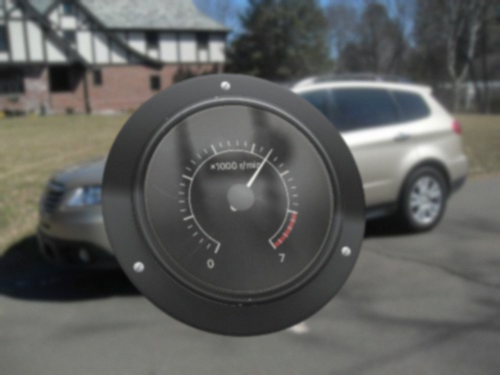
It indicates 4400; rpm
